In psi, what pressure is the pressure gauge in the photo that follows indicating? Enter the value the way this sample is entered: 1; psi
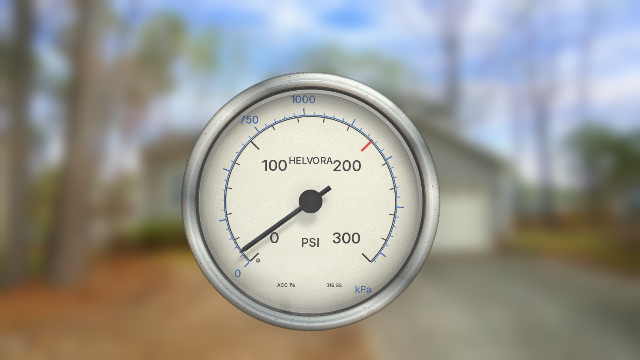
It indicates 10; psi
